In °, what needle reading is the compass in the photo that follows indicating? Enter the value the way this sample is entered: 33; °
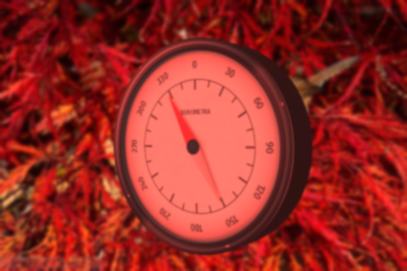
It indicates 330; °
